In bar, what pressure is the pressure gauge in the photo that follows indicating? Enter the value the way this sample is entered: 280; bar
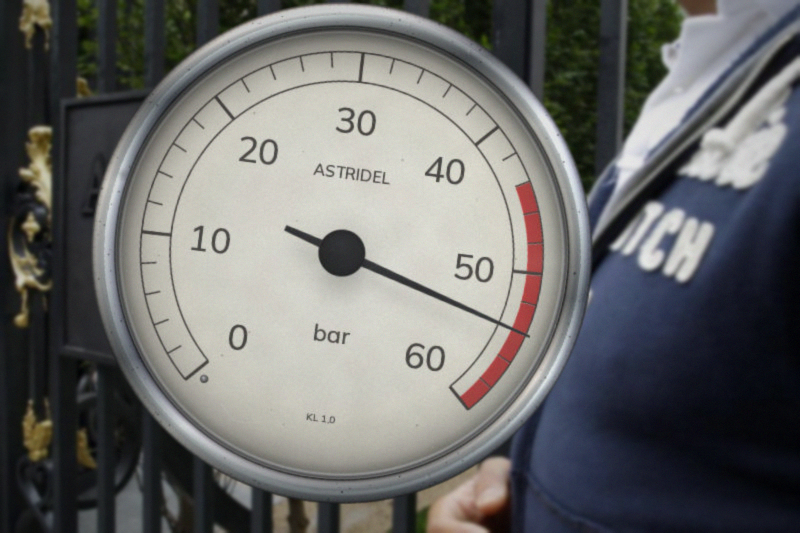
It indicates 54; bar
